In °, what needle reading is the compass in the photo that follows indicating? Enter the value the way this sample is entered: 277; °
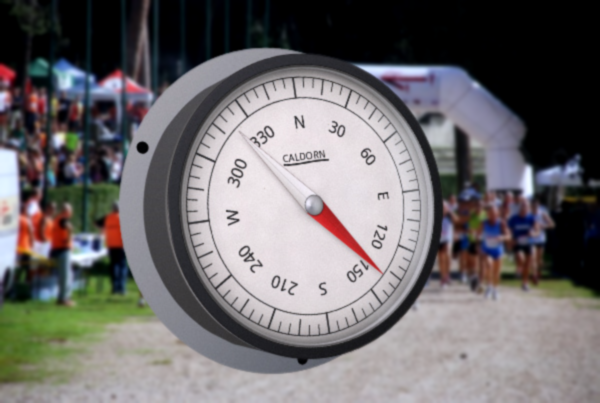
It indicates 140; °
